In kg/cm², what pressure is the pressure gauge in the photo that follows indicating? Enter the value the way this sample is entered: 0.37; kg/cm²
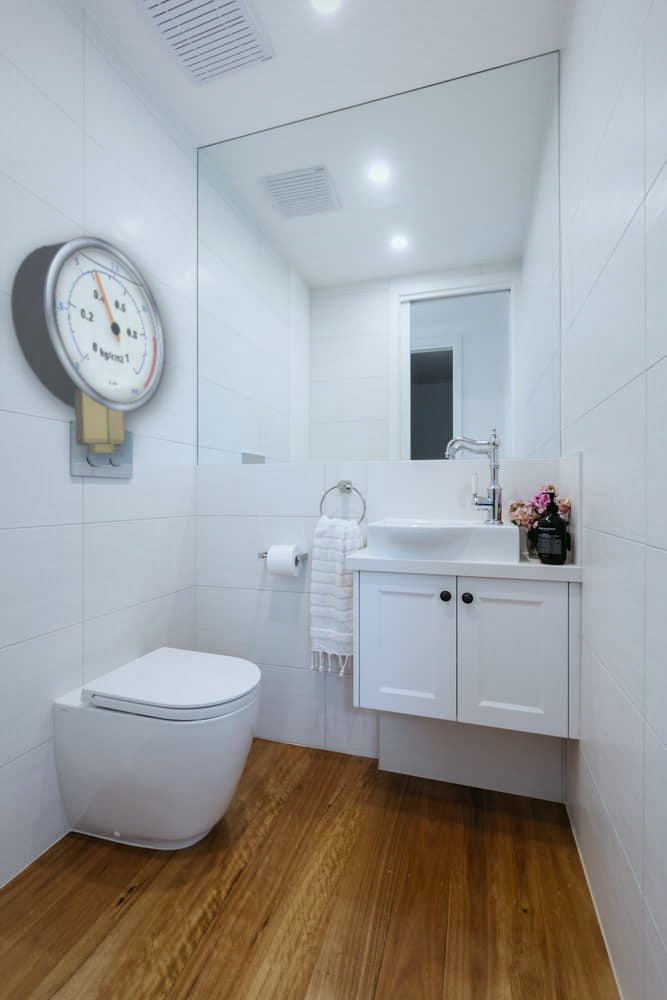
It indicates 0.4; kg/cm²
